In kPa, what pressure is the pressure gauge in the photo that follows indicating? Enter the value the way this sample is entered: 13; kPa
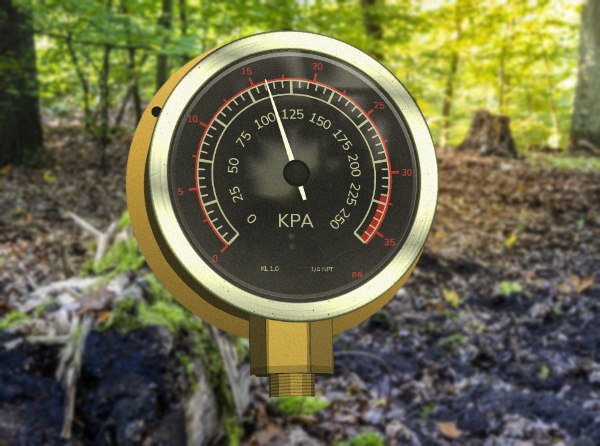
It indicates 110; kPa
